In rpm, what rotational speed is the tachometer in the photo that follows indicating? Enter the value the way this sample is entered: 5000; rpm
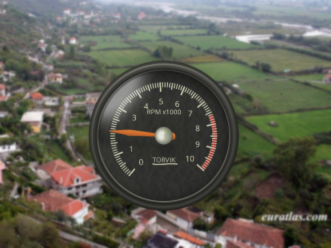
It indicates 2000; rpm
